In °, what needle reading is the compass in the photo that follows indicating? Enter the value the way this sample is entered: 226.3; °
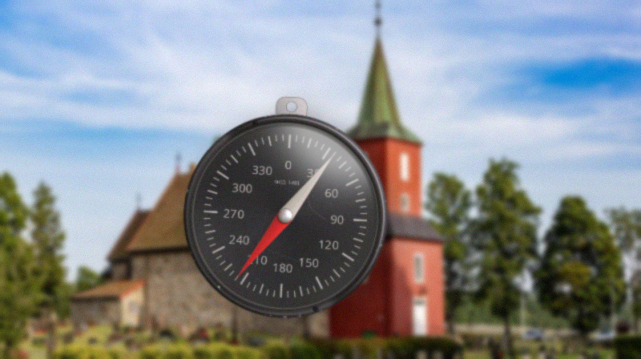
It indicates 215; °
